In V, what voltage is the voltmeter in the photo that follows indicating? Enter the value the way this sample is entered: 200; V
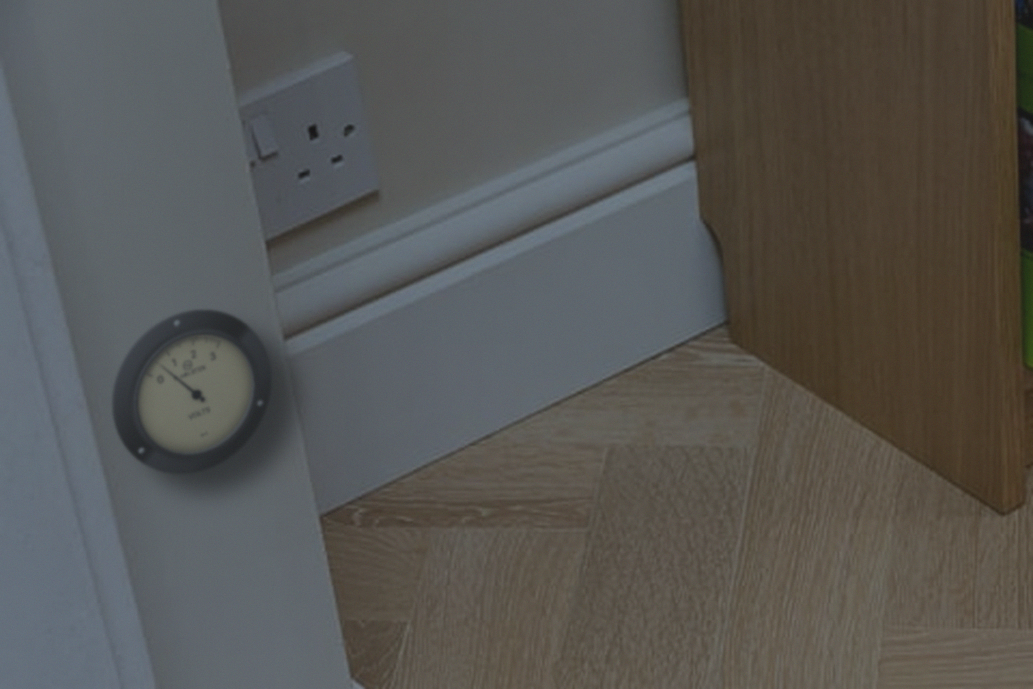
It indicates 0.5; V
